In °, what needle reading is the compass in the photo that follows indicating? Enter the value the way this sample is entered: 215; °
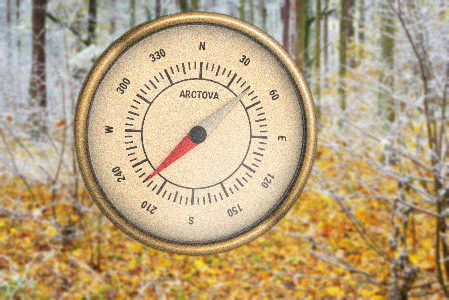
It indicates 225; °
